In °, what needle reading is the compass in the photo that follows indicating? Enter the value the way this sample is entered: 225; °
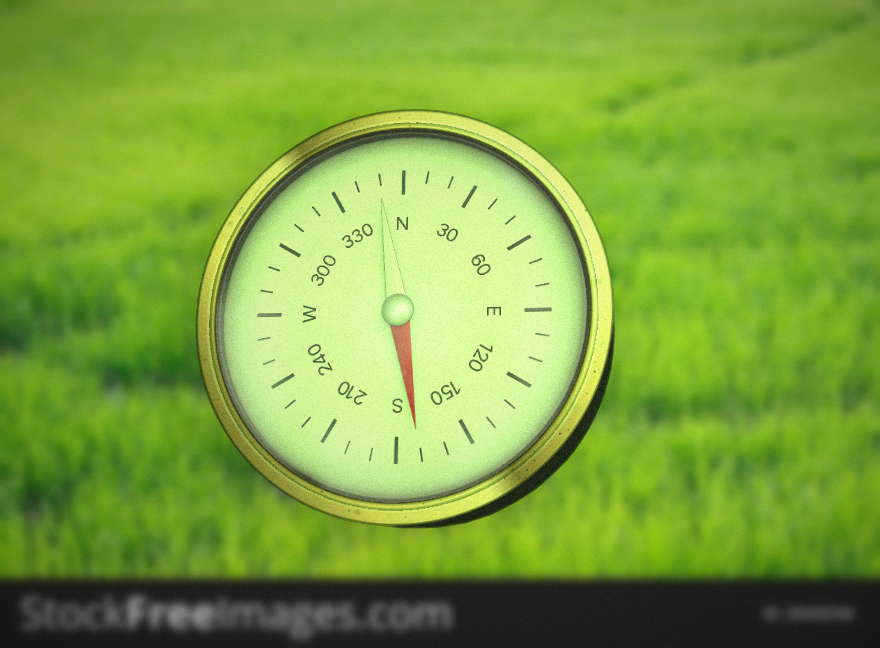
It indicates 170; °
